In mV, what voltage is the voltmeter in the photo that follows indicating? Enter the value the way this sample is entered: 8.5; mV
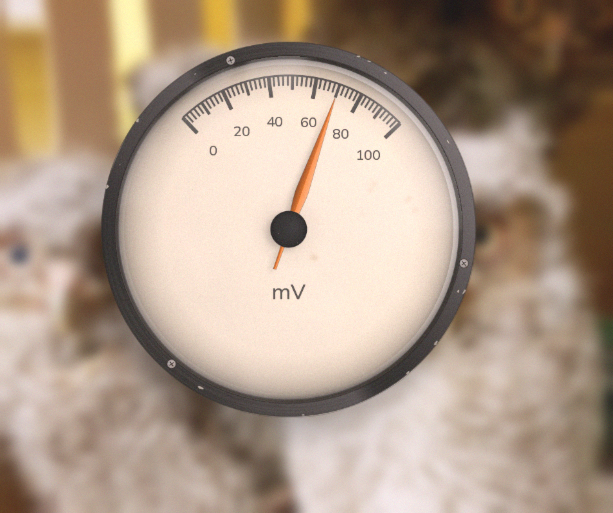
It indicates 70; mV
